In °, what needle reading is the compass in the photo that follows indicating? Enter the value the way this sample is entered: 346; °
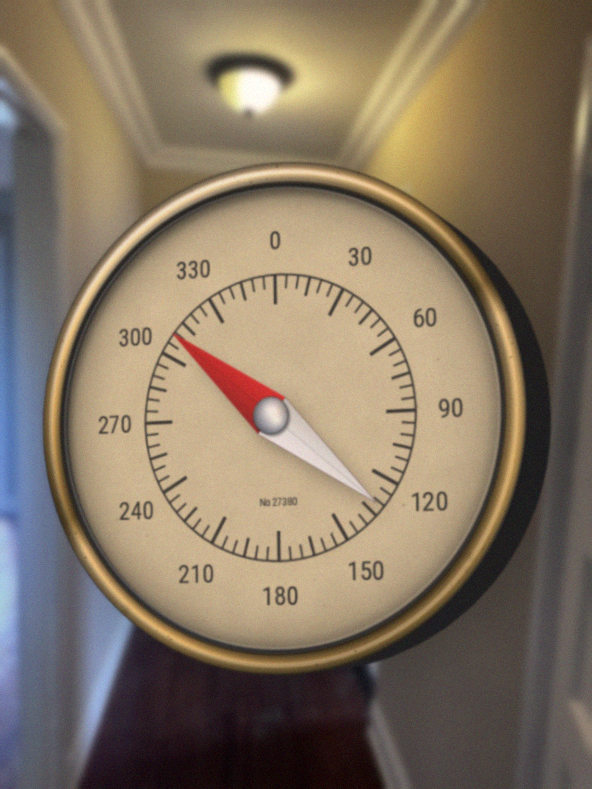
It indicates 310; °
